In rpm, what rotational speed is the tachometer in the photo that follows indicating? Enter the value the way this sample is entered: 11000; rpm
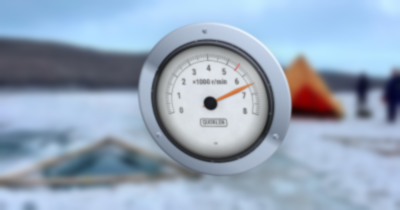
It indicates 6500; rpm
